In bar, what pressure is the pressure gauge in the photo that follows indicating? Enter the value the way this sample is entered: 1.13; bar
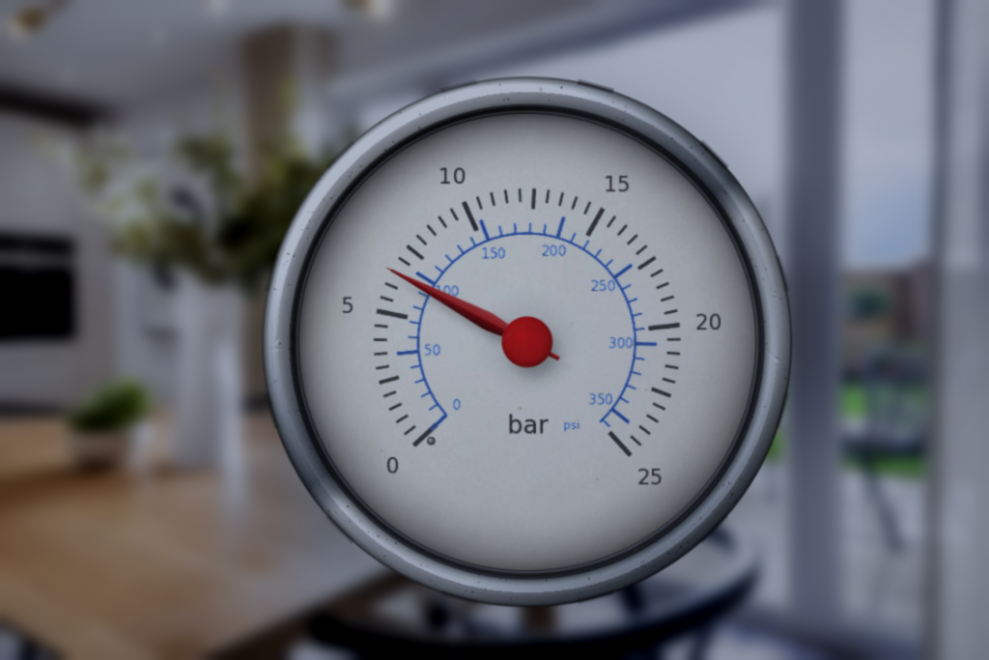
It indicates 6.5; bar
